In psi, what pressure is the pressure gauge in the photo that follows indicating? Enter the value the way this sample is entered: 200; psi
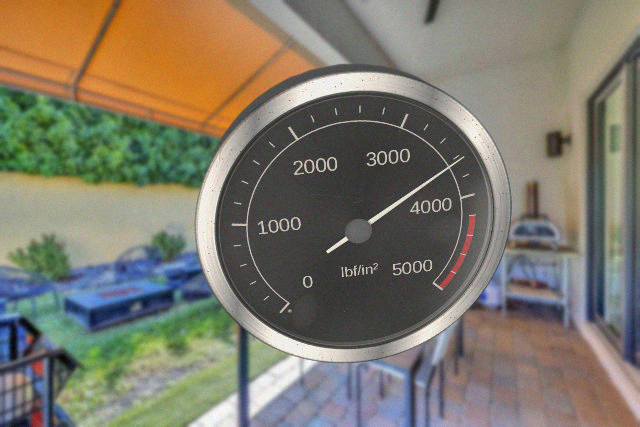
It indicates 3600; psi
